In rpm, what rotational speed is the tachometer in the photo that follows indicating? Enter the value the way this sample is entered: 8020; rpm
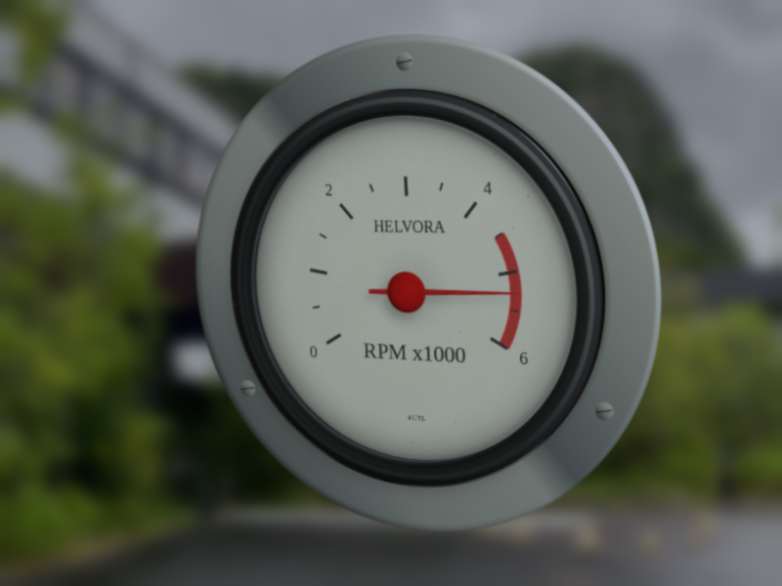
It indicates 5250; rpm
